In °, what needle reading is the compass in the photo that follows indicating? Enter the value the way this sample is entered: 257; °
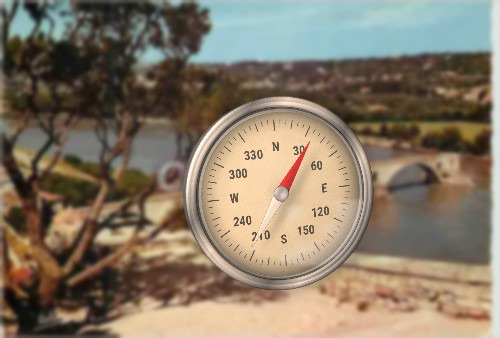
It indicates 35; °
